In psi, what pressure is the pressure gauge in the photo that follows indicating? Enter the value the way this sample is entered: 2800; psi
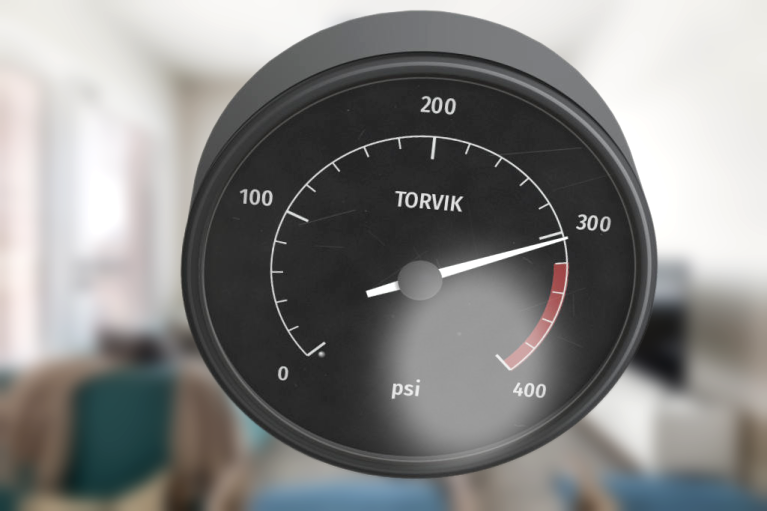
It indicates 300; psi
